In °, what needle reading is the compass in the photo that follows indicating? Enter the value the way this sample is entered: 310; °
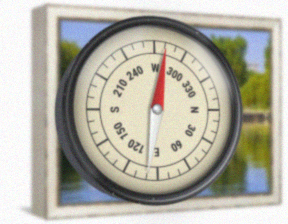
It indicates 280; °
